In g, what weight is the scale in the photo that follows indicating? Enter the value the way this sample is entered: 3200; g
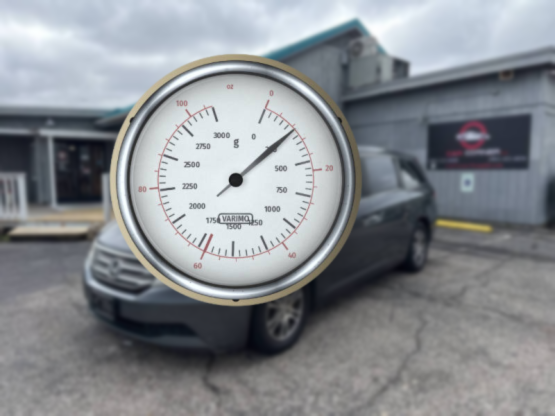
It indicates 250; g
